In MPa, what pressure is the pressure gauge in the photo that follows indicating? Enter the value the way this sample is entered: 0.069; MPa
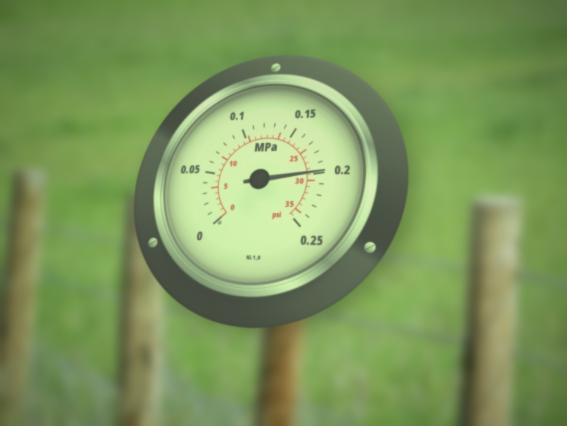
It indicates 0.2; MPa
